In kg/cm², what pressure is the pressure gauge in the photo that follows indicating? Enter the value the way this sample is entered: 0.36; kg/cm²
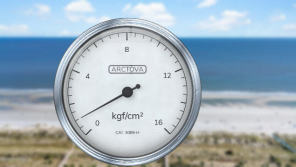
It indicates 1; kg/cm²
